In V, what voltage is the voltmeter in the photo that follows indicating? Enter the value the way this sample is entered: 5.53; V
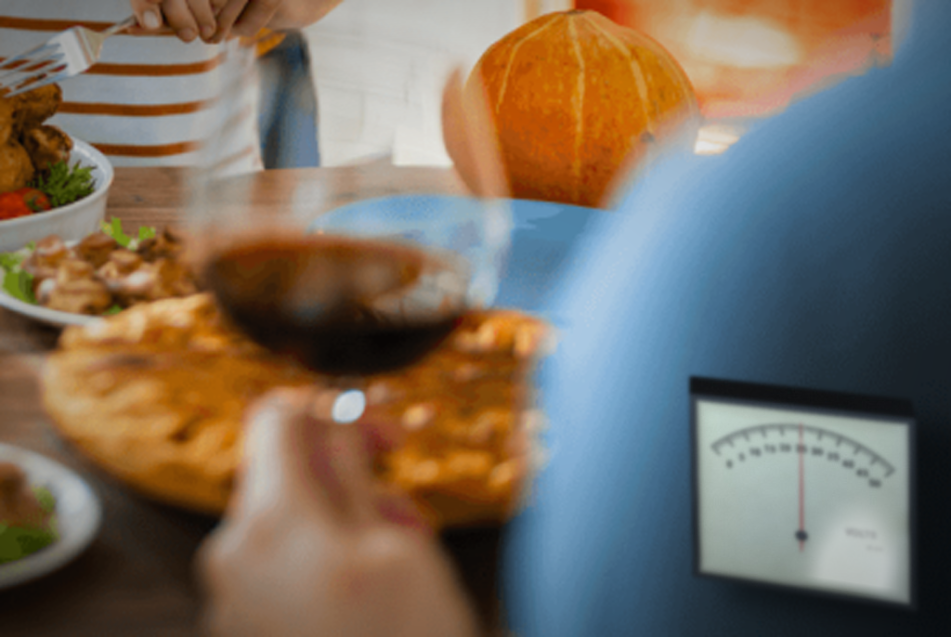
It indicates 25; V
